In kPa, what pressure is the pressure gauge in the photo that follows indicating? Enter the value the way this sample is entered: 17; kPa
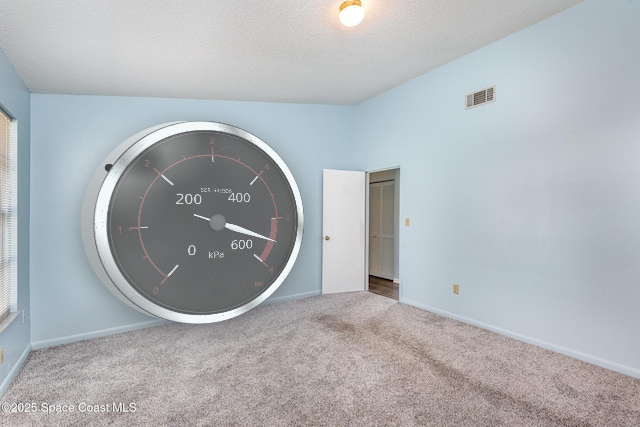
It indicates 550; kPa
